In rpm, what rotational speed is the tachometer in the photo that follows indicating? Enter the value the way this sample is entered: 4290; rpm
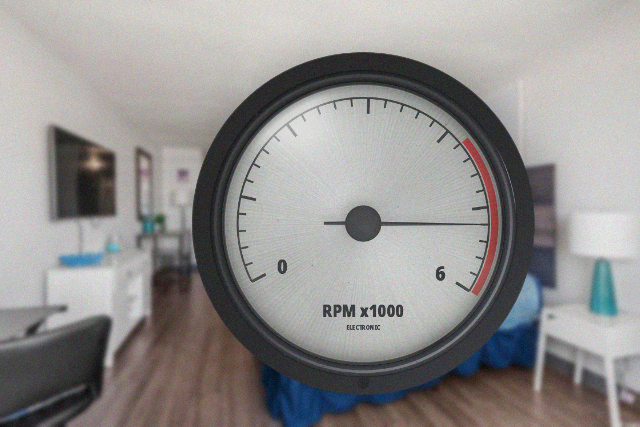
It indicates 5200; rpm
